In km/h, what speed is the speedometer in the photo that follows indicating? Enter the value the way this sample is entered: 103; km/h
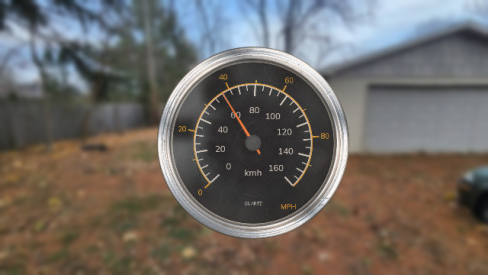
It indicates 60; km/h
